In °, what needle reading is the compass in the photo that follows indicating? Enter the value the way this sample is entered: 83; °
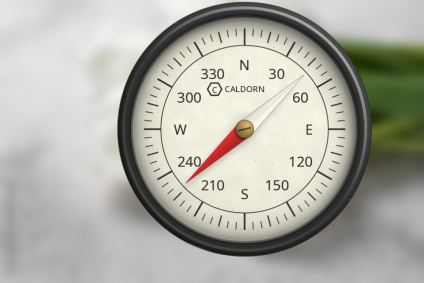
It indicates 227.5; °
